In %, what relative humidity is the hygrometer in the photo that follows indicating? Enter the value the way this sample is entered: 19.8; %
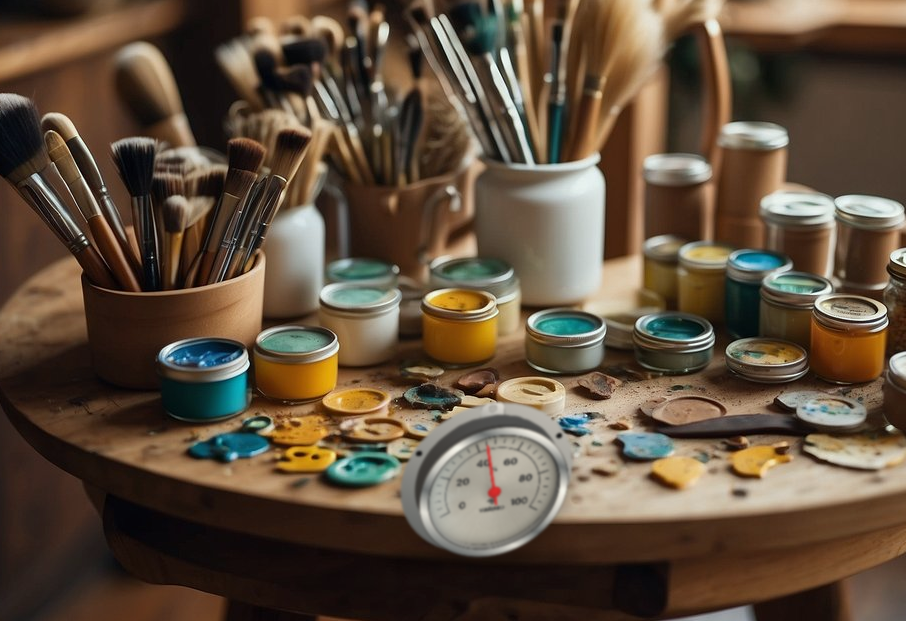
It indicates 44; %
